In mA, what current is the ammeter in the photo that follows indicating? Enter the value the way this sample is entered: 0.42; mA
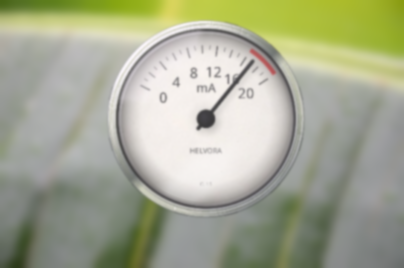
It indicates 17; mA
